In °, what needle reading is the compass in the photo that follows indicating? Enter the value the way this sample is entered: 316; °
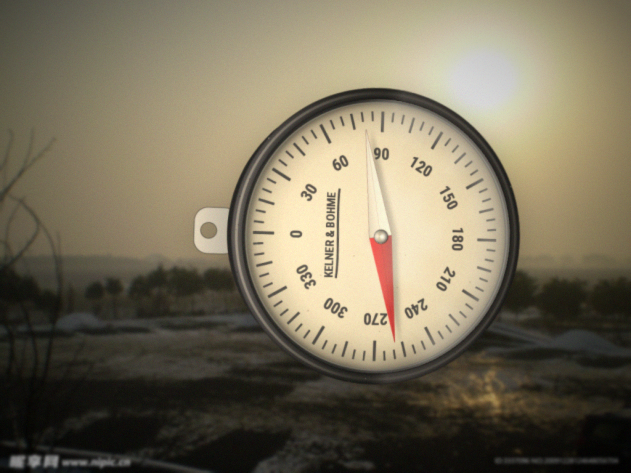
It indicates 260; °
